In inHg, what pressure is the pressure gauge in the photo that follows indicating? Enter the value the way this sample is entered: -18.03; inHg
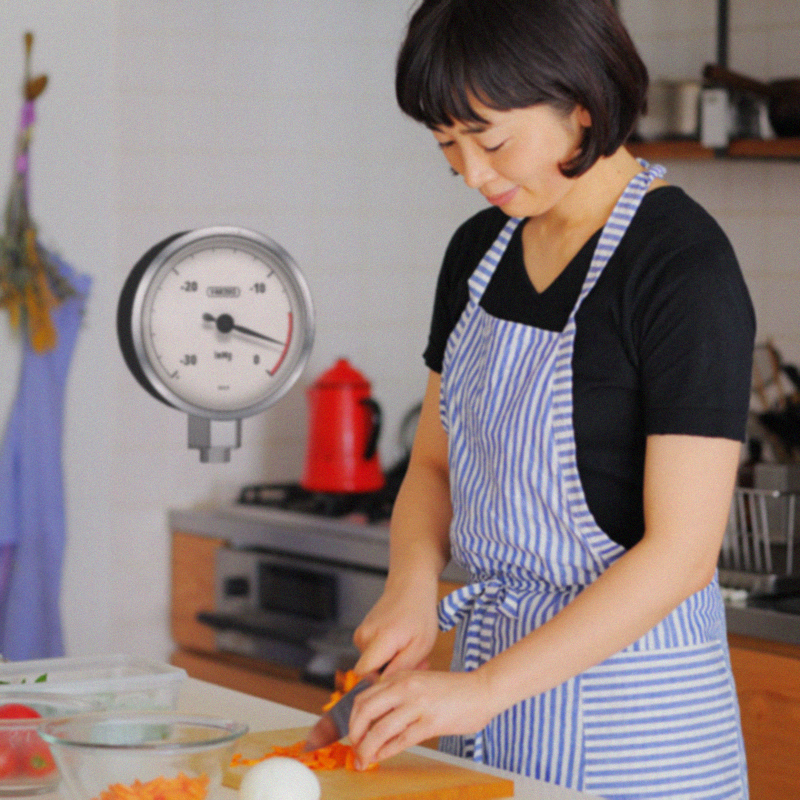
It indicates -3; inHg
